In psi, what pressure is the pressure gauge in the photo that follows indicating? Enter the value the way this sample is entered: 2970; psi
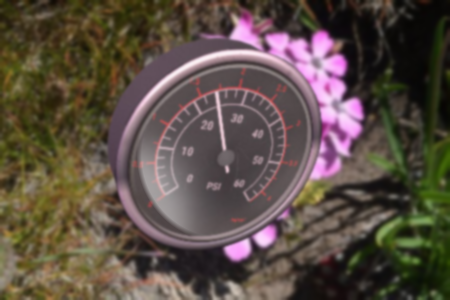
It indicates 24; psi
